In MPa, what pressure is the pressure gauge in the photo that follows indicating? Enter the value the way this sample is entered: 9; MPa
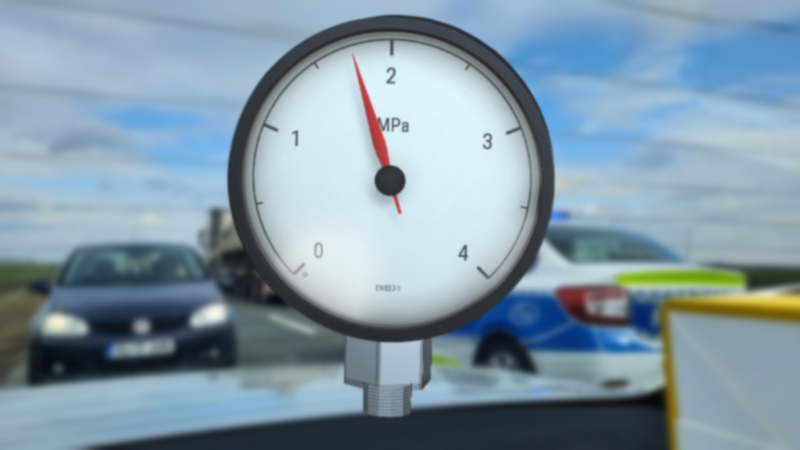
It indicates 1.75; MPa
